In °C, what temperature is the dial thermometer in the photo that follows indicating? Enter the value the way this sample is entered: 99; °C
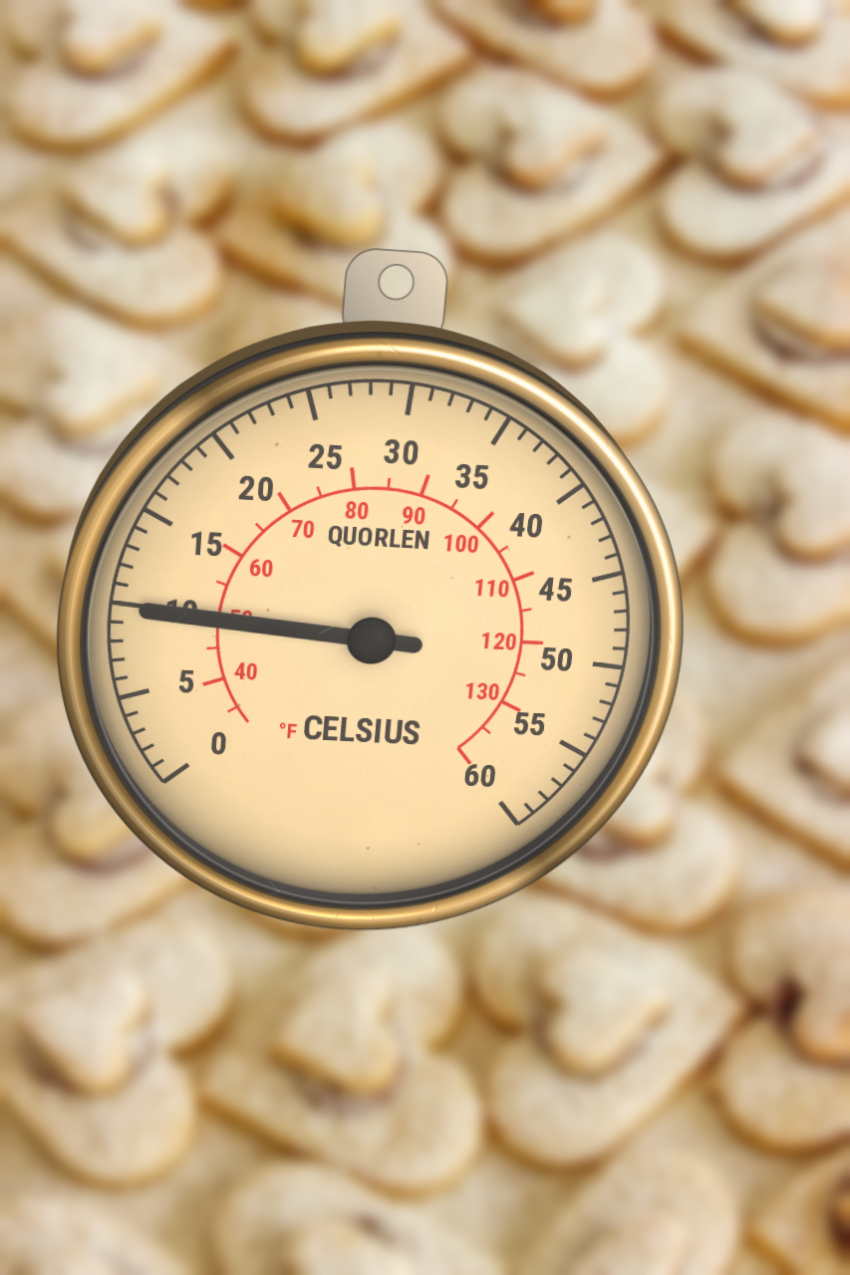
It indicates 10; °C
